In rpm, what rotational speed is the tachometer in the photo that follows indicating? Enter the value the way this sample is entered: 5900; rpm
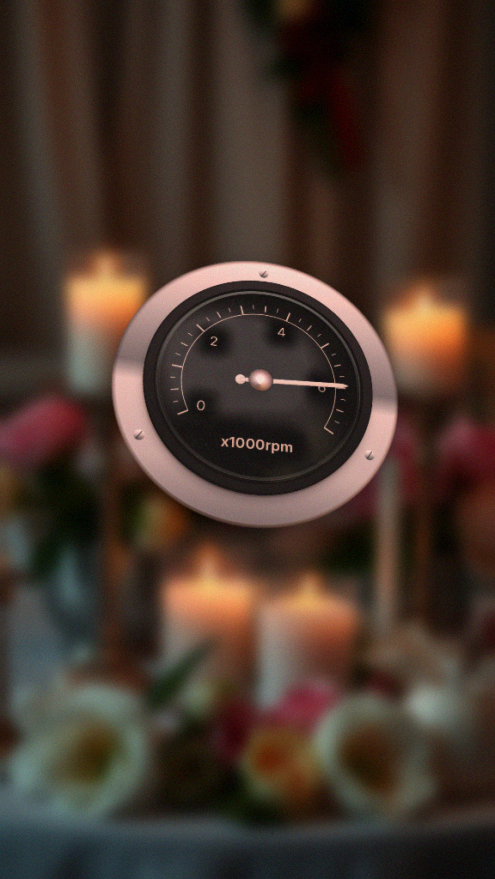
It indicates 6000; rpm
